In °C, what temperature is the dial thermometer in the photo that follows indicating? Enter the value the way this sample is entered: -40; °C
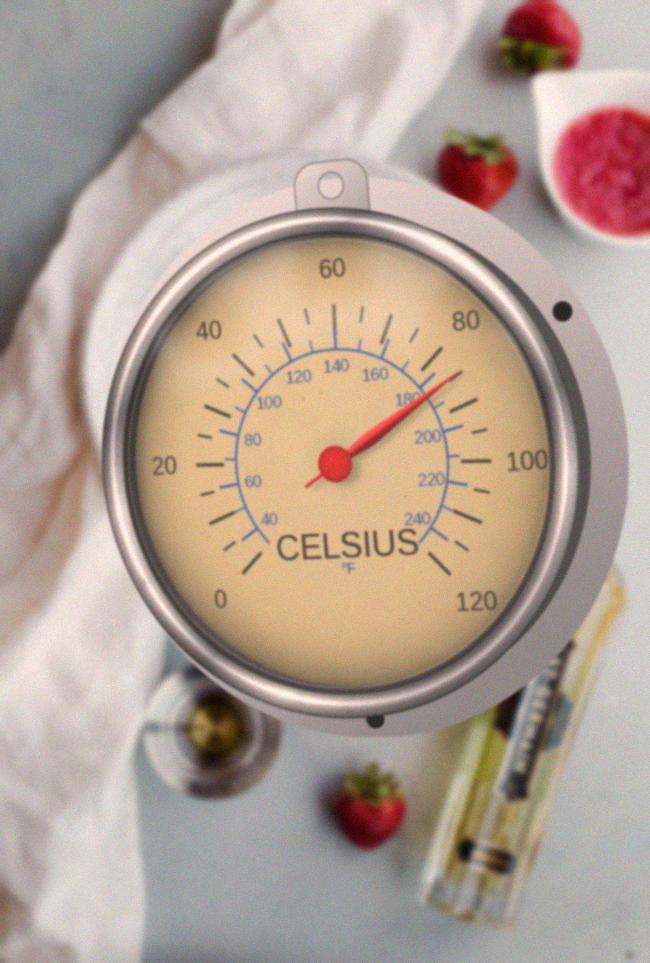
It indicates 85; °C
